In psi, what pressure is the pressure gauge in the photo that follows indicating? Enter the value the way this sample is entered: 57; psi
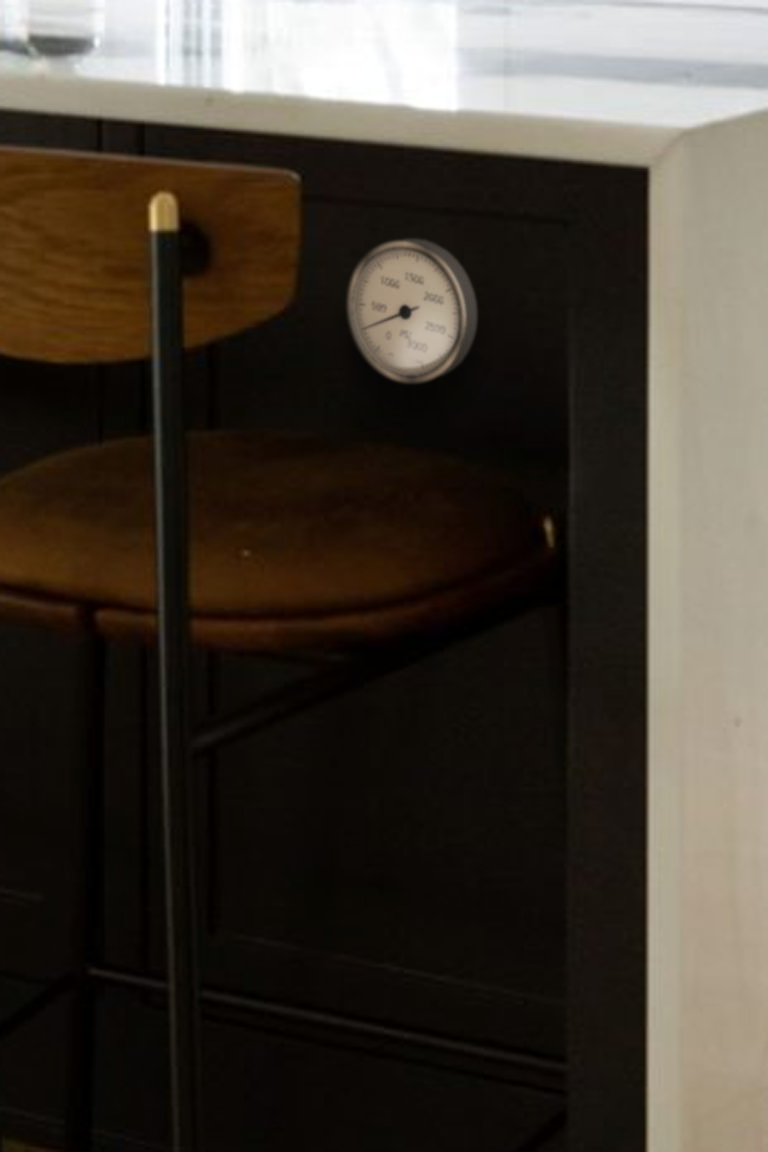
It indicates 250; psi
